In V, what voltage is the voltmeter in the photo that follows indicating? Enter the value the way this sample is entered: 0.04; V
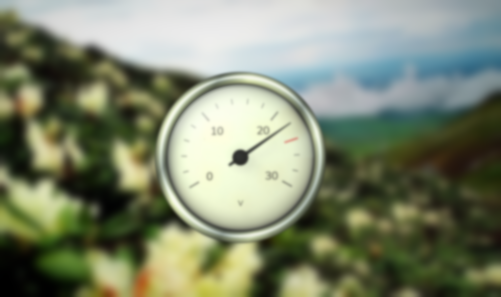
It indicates 22; V
